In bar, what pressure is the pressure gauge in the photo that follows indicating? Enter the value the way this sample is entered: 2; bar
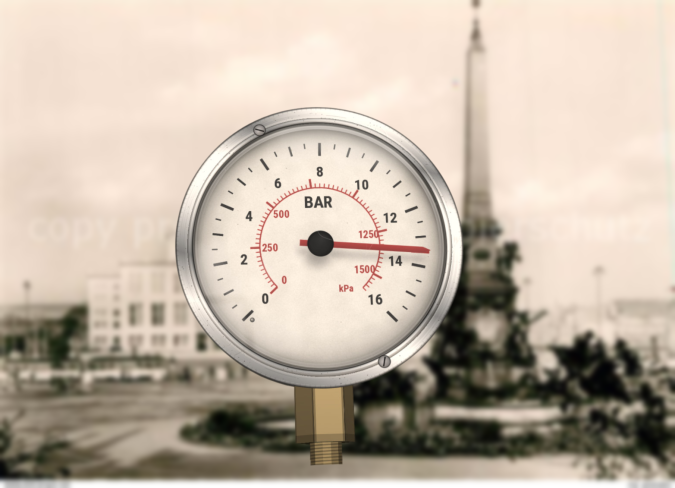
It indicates 13.5; bar
